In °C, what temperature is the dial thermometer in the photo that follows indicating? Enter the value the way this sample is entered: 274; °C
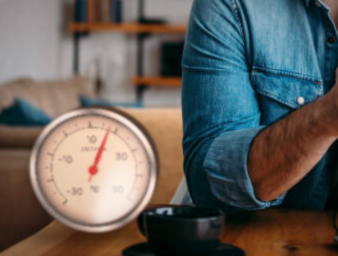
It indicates 17.5; °C
